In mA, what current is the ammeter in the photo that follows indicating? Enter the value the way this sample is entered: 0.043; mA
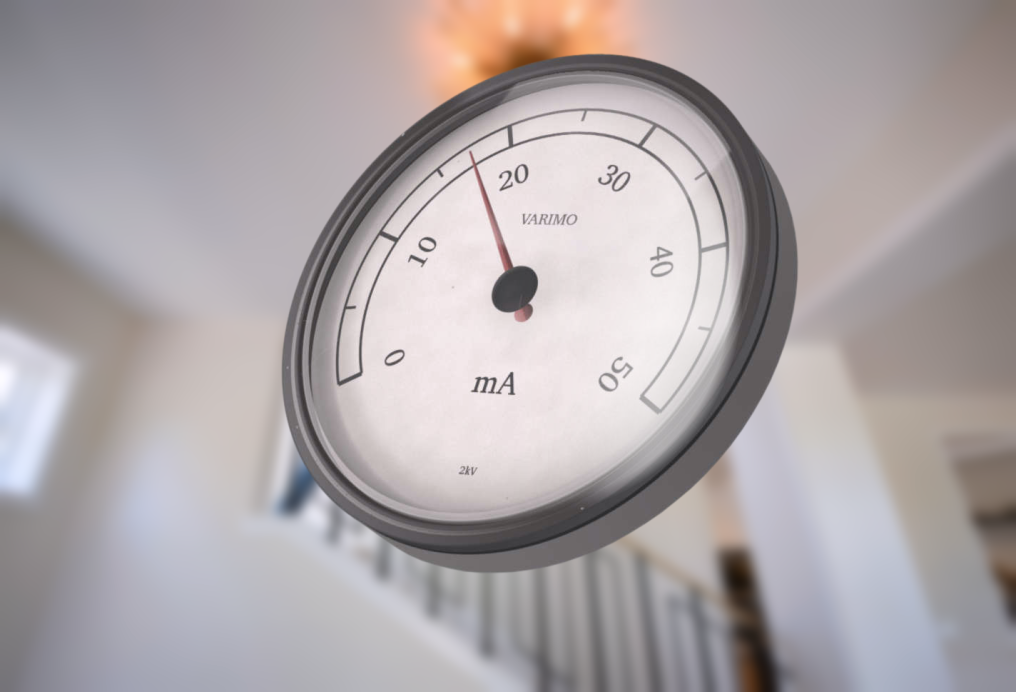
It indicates 17.5; mA
